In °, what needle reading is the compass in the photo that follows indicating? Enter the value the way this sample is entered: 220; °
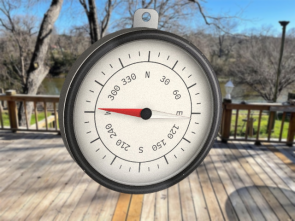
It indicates 275; °
